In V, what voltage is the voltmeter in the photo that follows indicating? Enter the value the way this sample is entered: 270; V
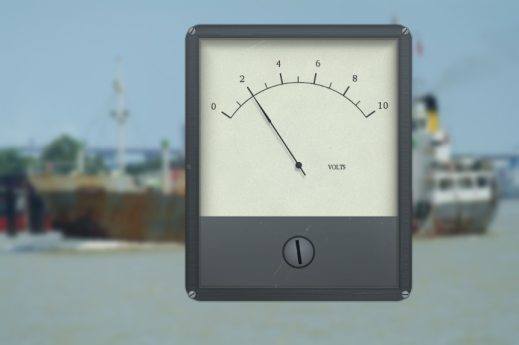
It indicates 2; V
